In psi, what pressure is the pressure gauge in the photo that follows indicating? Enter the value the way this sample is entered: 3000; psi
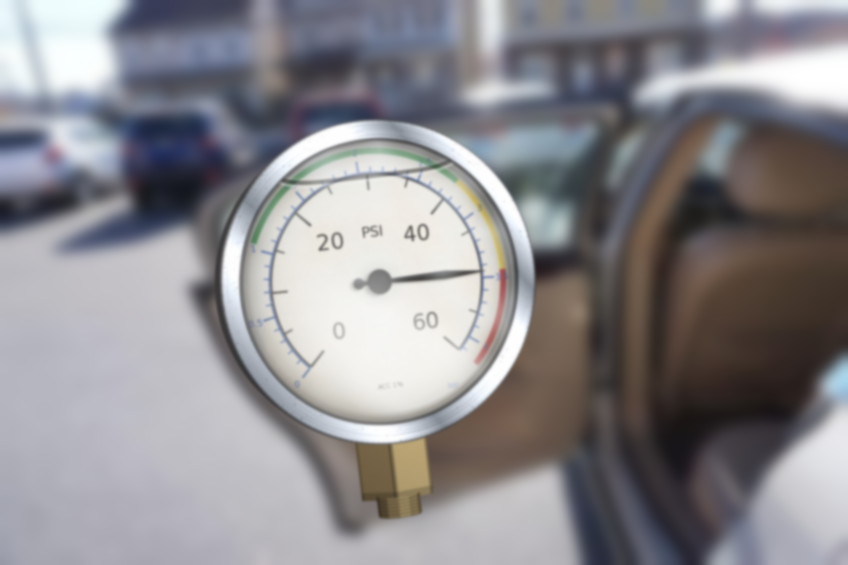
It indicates 50; psi
